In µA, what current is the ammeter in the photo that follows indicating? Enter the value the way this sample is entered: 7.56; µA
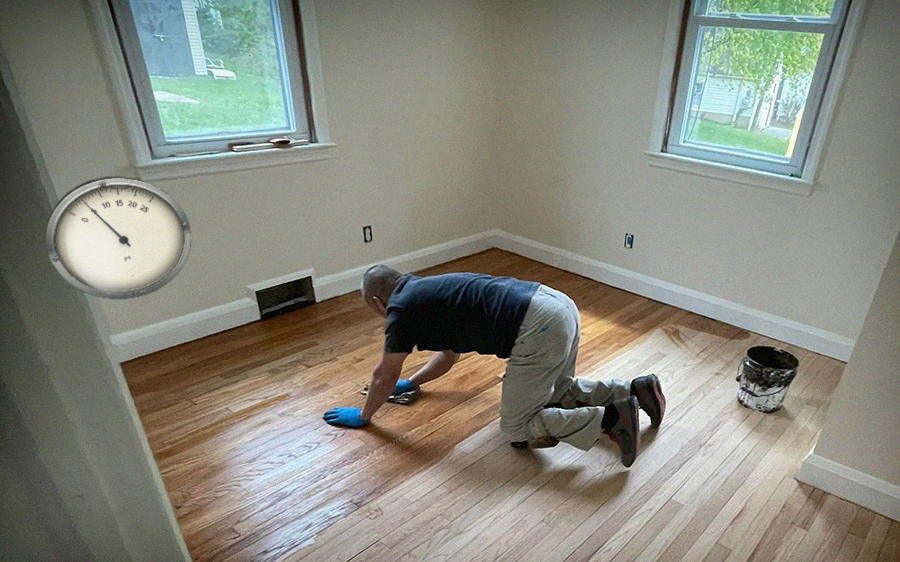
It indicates 5; µA
